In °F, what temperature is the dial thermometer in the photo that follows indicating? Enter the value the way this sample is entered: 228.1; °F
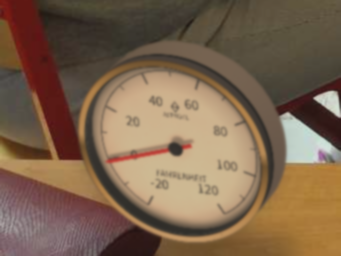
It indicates 0; °F
